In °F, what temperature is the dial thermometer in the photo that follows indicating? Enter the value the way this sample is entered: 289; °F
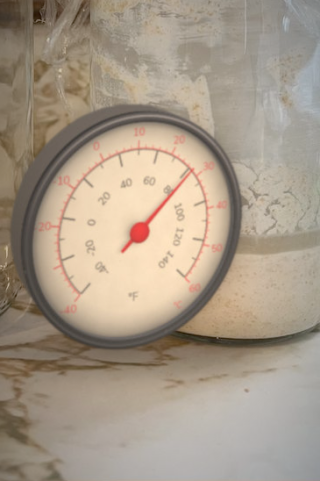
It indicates 80; °F
